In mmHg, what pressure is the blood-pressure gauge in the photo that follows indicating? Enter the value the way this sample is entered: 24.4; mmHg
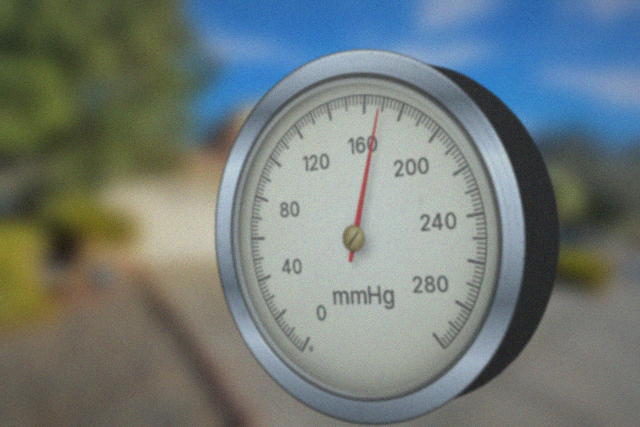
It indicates 170; mmHg
